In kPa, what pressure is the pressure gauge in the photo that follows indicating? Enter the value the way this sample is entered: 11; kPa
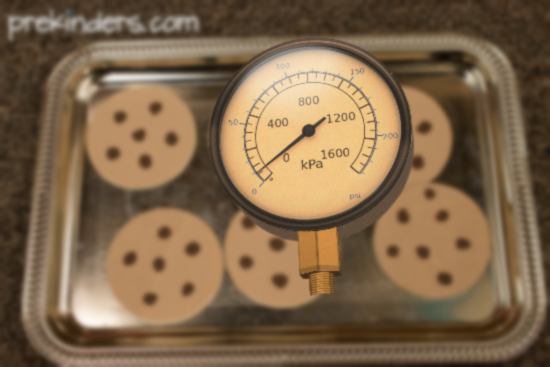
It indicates 50; kPa
